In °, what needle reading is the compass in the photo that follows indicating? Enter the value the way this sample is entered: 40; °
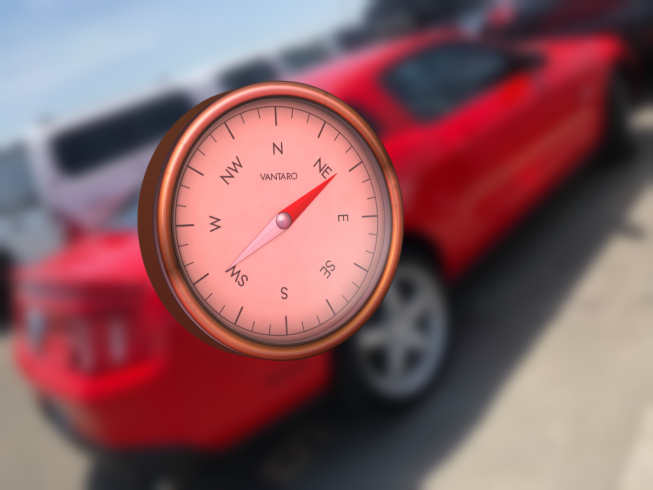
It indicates 55; °
